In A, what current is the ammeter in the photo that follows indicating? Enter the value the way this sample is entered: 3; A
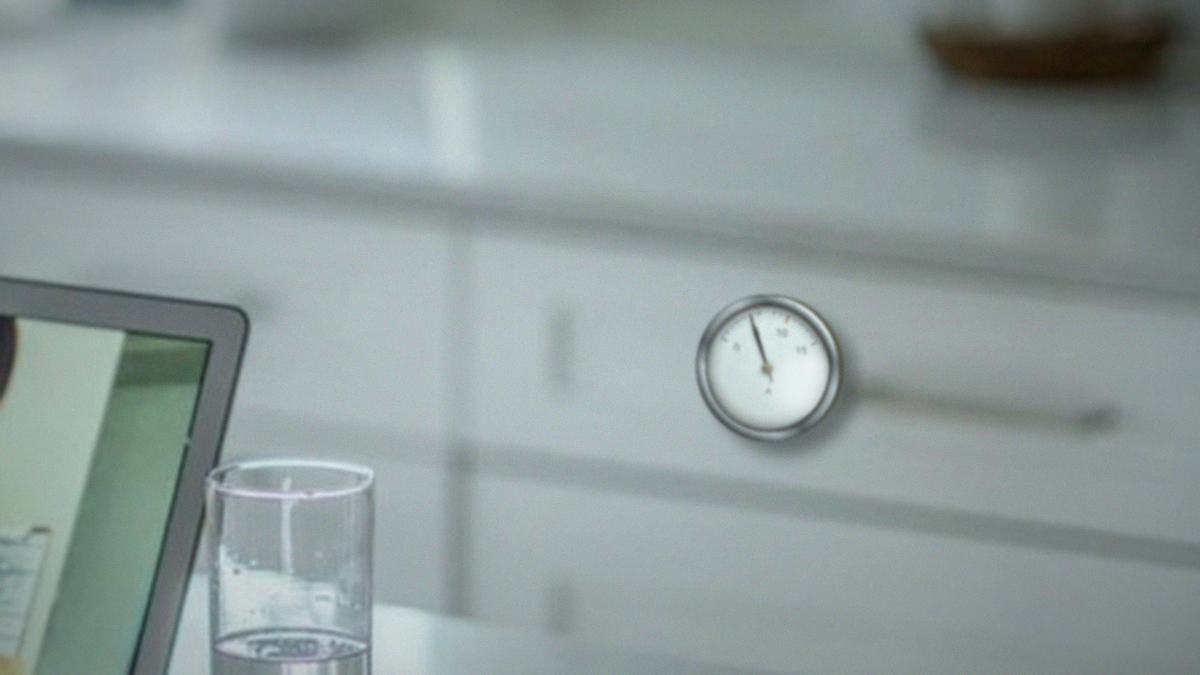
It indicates 5; A
